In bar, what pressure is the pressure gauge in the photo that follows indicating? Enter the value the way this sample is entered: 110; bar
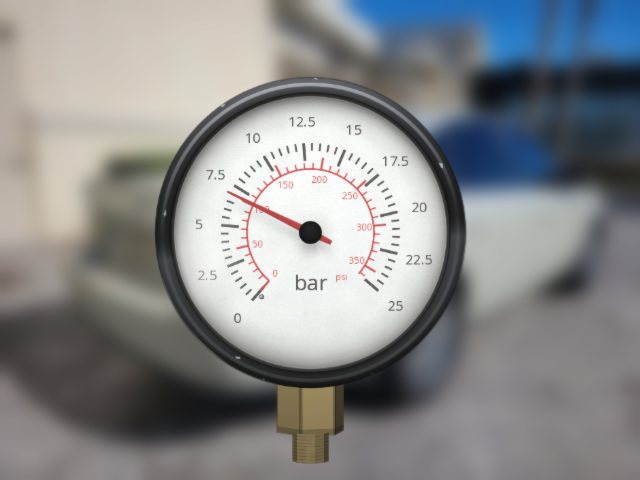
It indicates 7; bar
